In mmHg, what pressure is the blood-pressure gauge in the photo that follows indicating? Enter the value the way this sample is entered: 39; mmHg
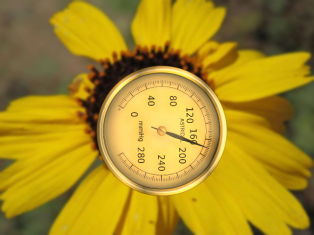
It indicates 170; mmHg
